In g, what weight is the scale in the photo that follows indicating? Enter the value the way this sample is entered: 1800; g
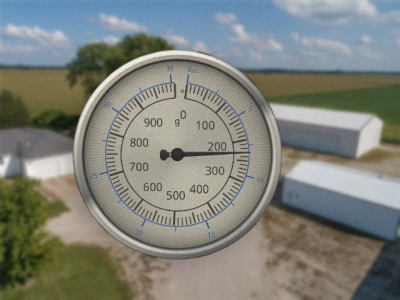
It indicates 230; g
